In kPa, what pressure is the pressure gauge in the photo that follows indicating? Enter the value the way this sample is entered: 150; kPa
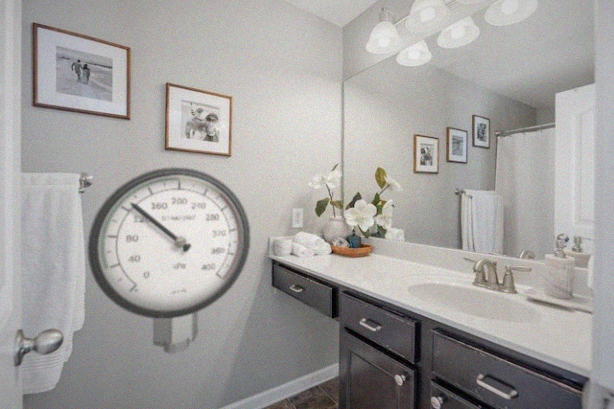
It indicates 130; kPa
